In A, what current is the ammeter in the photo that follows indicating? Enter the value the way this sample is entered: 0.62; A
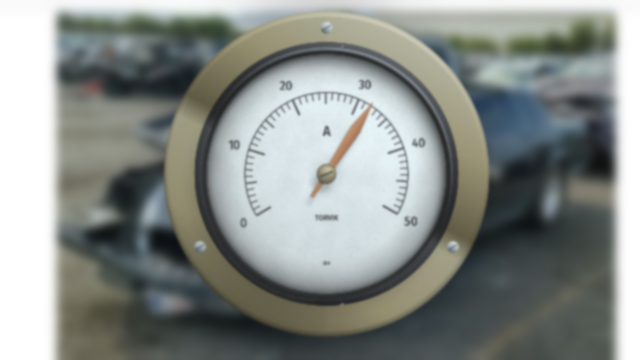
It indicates 32; A
